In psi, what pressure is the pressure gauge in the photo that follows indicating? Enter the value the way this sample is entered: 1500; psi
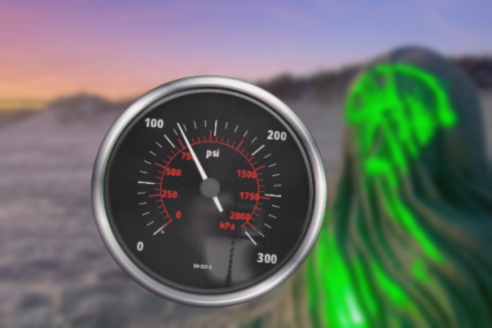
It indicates 115; psi
